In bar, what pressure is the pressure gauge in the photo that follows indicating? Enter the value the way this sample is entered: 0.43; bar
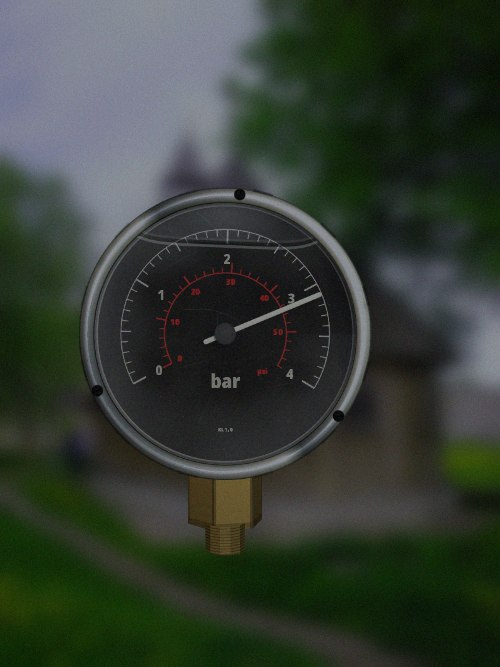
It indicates 3.1; bar
